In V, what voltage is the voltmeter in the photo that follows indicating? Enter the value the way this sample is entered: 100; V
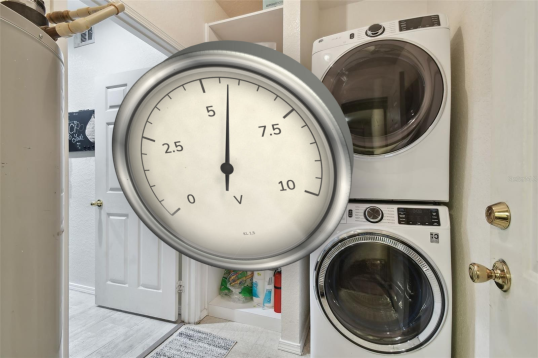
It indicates 5.75; V
